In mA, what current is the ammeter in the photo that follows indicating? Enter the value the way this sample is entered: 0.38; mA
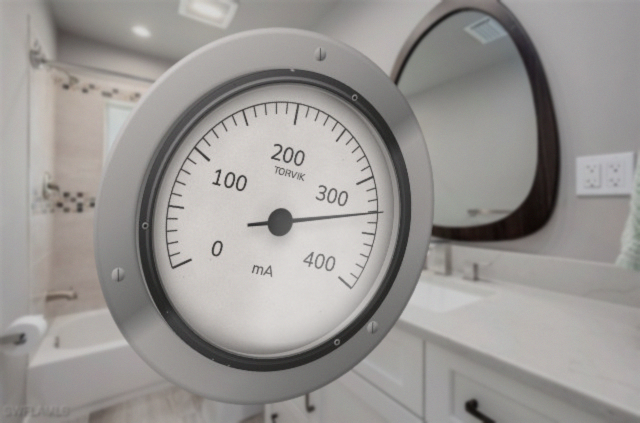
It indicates 330; mA
